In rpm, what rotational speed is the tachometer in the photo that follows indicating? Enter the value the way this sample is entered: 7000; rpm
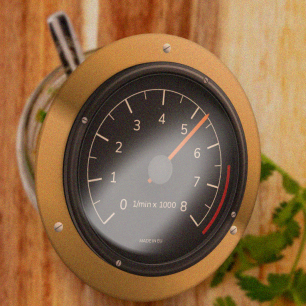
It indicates 5250; rpm
